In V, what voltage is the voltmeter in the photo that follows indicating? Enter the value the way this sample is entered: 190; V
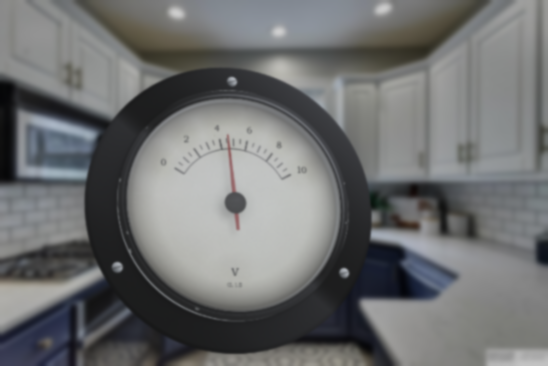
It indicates 4.5; V
